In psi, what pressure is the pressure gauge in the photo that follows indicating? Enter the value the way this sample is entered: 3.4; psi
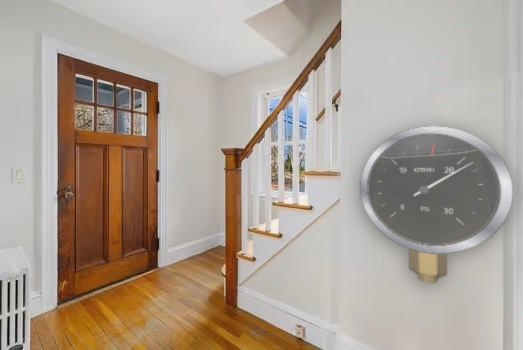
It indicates 21; psi
